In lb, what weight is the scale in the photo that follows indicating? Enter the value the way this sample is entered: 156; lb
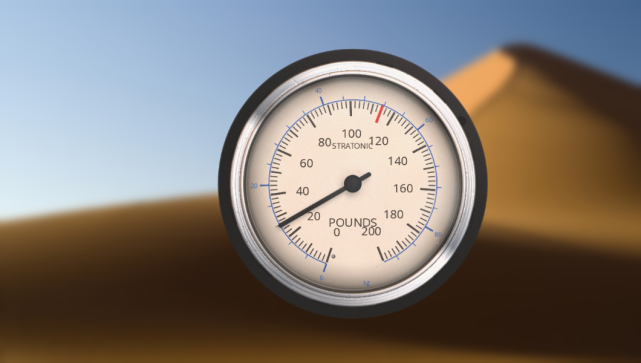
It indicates 26; lb
